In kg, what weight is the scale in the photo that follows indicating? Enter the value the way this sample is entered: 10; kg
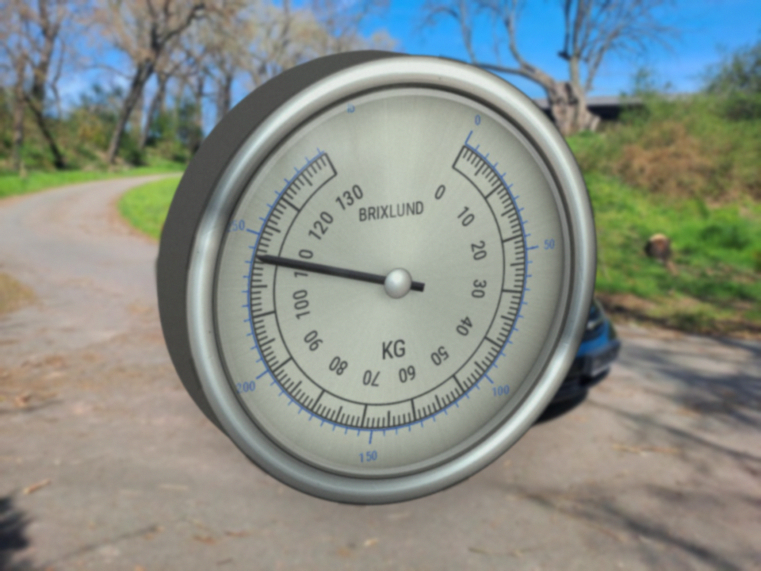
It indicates 110; kg
